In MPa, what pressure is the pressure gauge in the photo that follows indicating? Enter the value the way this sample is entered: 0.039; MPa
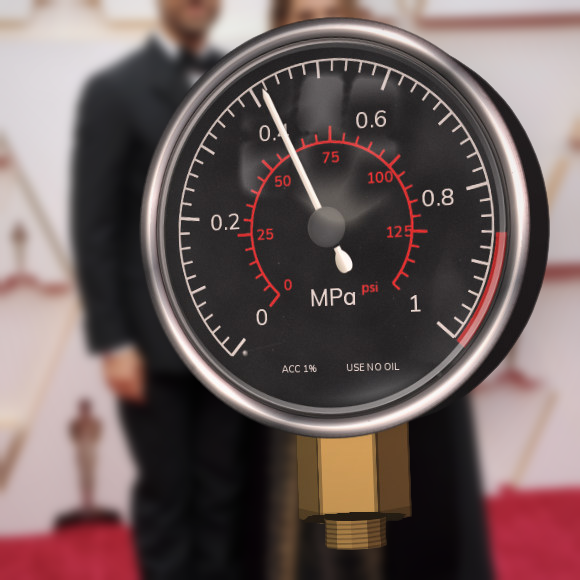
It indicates 0.42; MPa
